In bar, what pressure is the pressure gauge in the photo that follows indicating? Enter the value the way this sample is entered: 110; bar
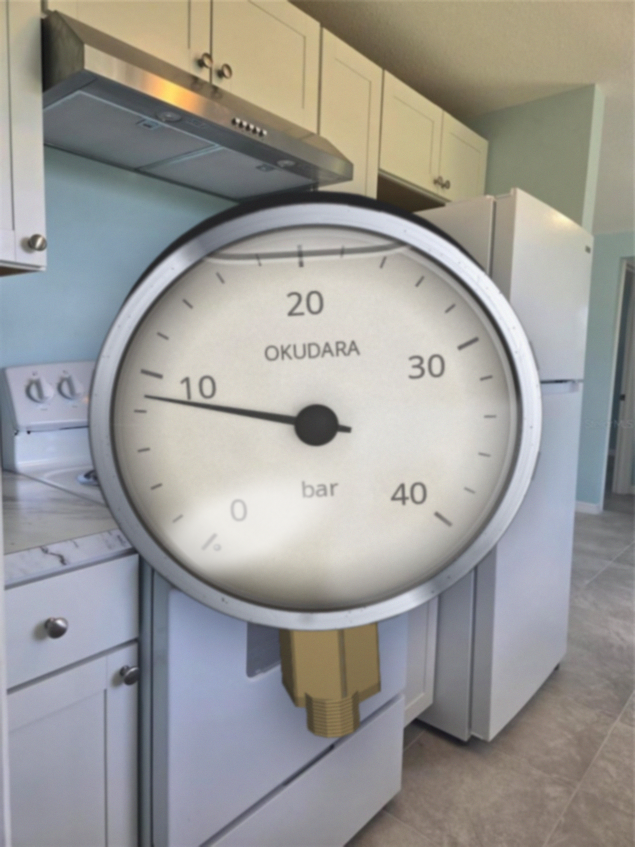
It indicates 9; bar
